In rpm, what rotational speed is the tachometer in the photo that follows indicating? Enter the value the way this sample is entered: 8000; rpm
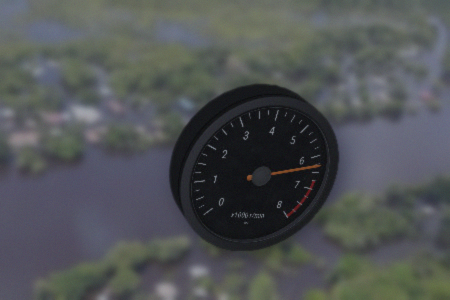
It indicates 6250; rpm
